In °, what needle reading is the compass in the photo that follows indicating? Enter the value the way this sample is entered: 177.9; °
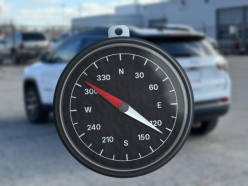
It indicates 307.5; °
